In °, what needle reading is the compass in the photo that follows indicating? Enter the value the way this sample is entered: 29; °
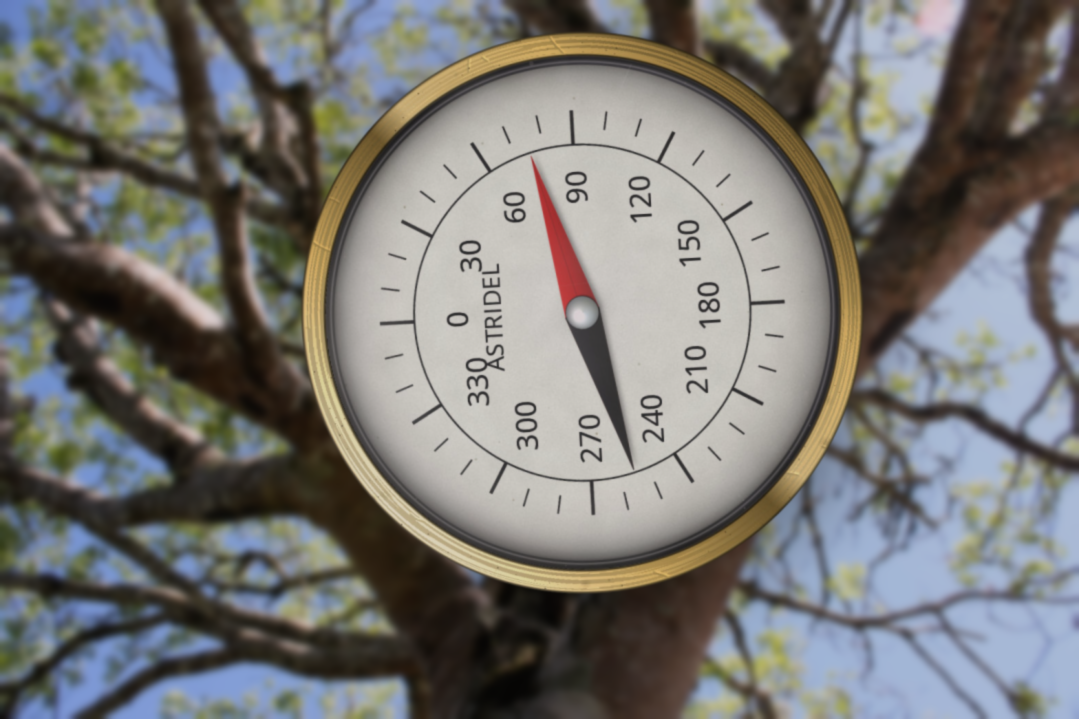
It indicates 75; °
